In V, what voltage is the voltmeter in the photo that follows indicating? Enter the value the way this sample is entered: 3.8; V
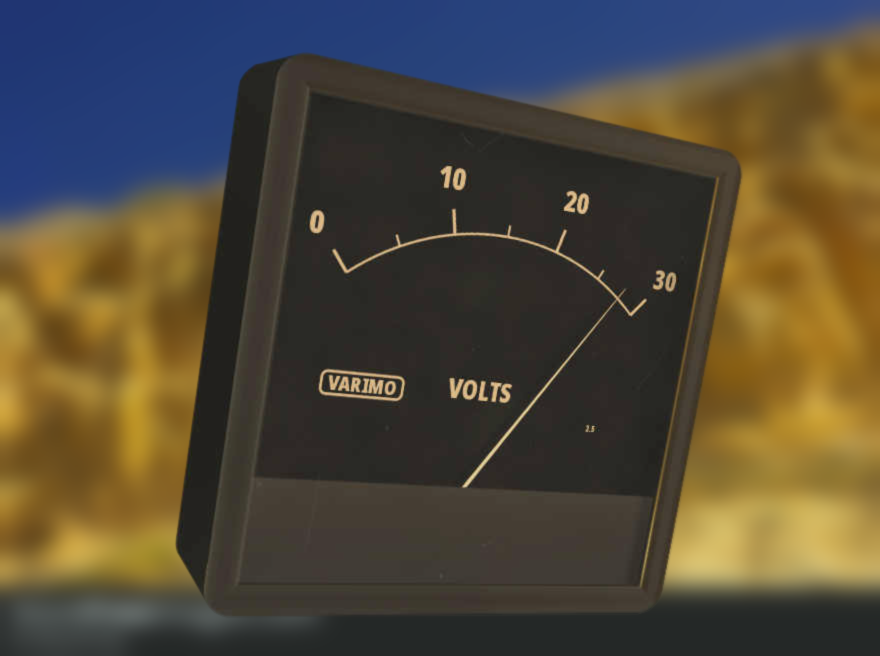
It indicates 27.5; V
